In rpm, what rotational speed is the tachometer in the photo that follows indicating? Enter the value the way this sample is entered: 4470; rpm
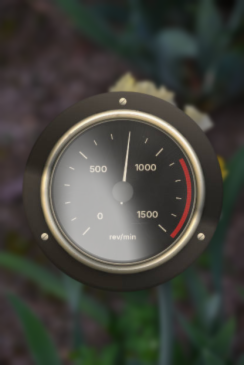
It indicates 800; rpm
